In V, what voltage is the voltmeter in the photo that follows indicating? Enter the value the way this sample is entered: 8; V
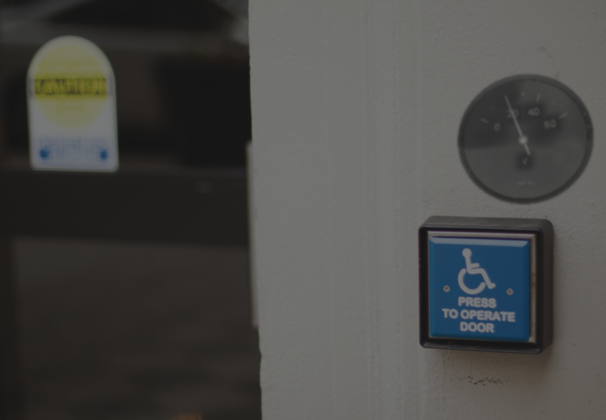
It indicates 20; V
